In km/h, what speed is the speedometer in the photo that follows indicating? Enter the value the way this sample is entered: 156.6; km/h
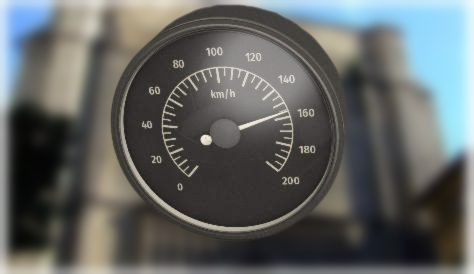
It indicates 155; km/h
